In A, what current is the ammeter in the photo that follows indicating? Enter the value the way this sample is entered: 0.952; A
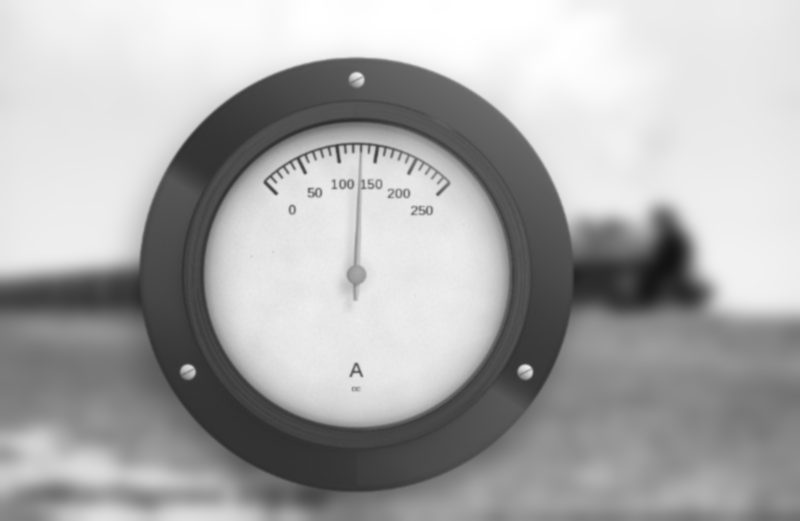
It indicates 130; A
